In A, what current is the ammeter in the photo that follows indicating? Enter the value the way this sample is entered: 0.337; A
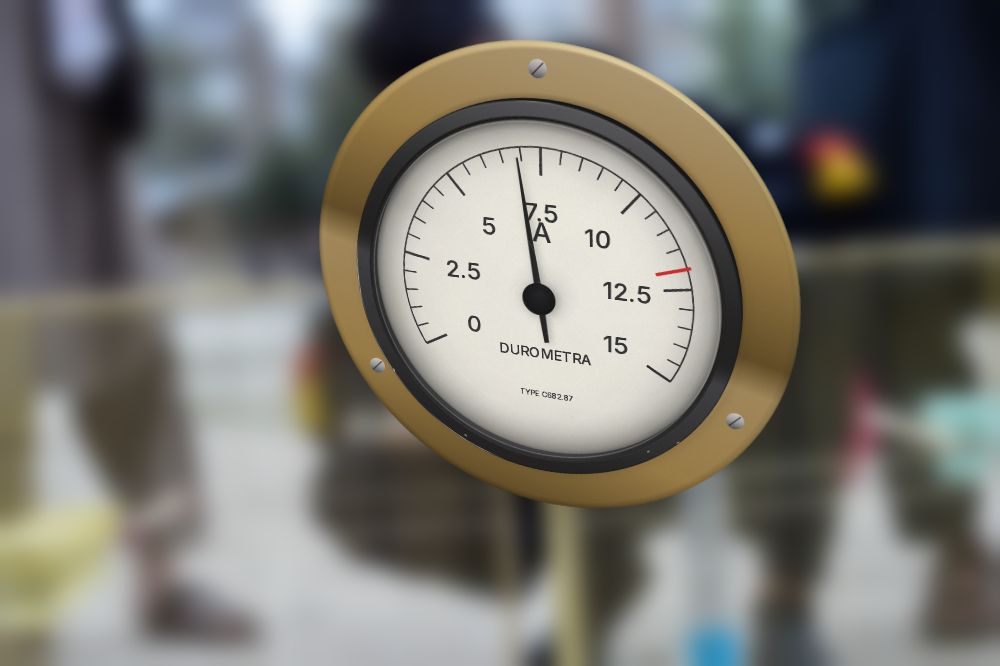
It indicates 7; A
